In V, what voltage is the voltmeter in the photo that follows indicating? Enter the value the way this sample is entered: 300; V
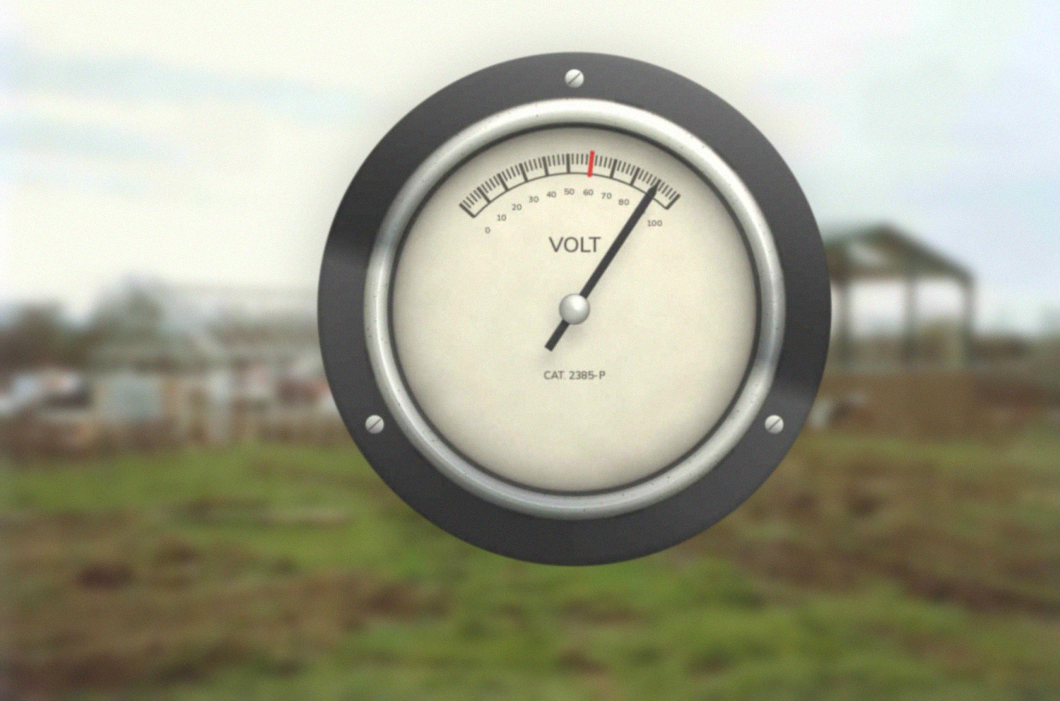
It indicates 90; V
